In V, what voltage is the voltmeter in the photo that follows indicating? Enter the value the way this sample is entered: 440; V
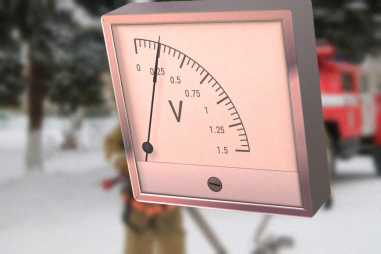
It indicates 0.25; V
